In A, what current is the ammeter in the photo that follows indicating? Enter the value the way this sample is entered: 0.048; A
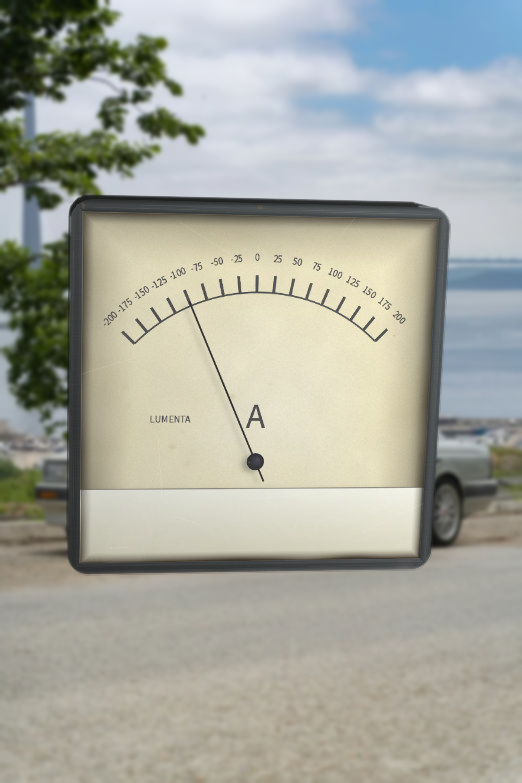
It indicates -100; A
